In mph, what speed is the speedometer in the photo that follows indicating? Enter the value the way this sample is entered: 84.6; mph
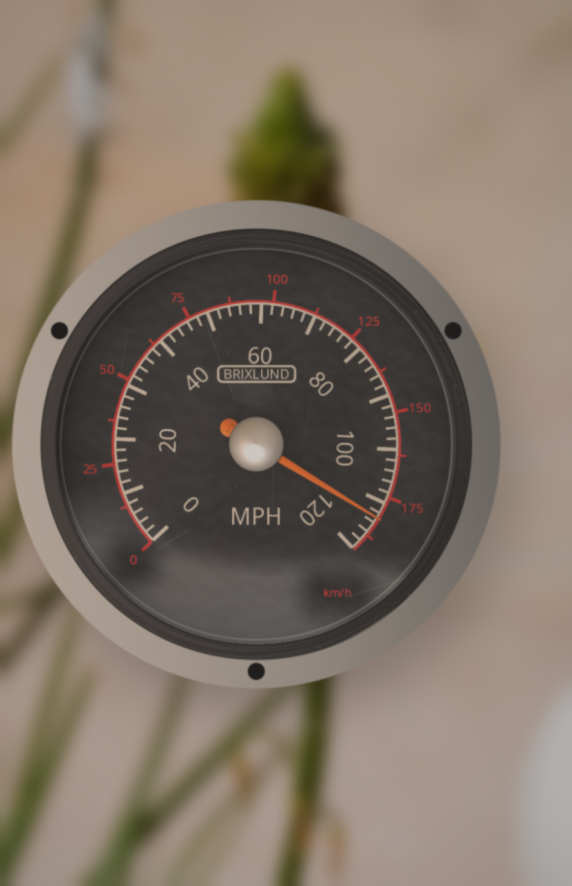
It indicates 113; mph
